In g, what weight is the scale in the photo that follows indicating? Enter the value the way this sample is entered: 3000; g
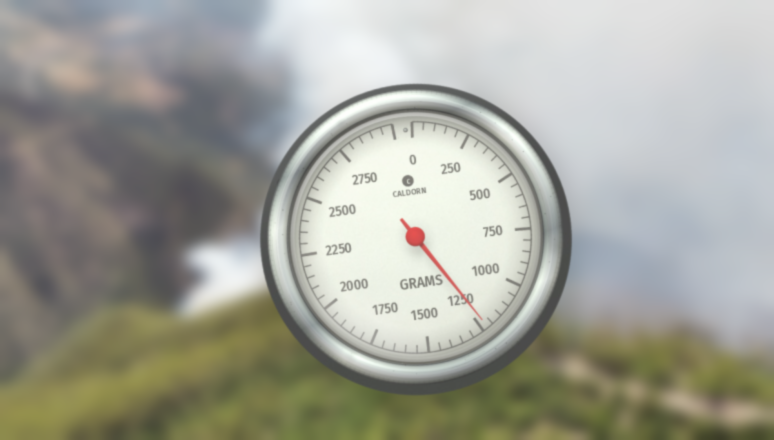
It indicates 1225; g
